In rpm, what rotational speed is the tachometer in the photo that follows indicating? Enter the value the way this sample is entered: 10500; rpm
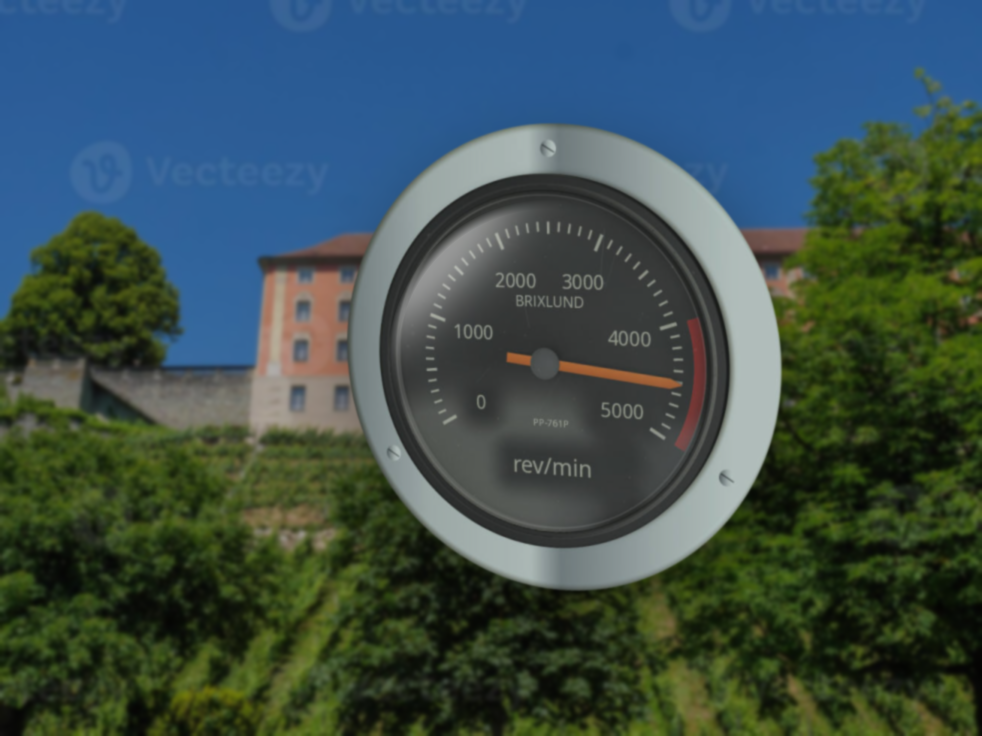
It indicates 4500; rpm
